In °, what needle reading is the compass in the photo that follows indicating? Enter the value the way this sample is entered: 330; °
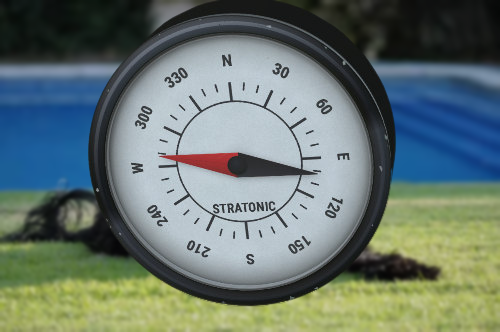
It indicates 280; °
